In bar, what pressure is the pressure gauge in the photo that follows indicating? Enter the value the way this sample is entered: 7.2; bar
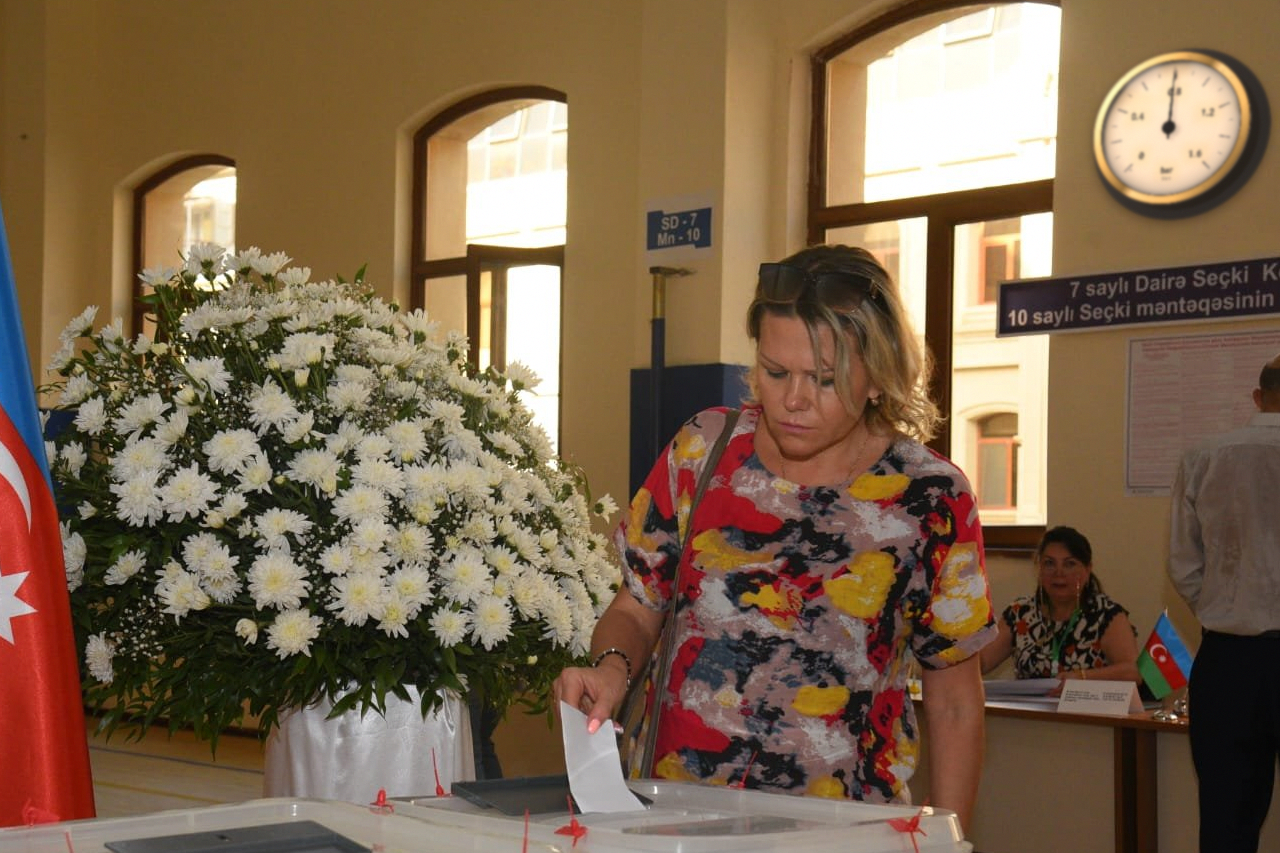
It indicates 0.8; bar
